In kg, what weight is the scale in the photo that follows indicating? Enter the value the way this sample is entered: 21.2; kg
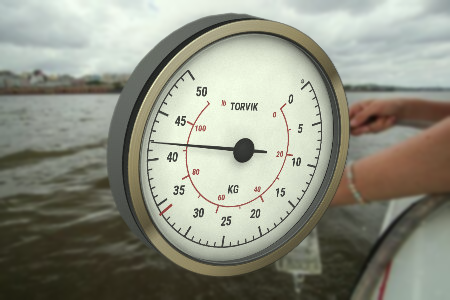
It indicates 42; kg
